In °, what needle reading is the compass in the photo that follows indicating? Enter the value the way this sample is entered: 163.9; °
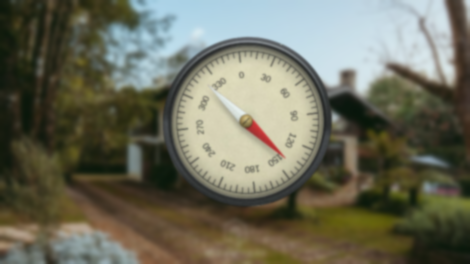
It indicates 140; °
